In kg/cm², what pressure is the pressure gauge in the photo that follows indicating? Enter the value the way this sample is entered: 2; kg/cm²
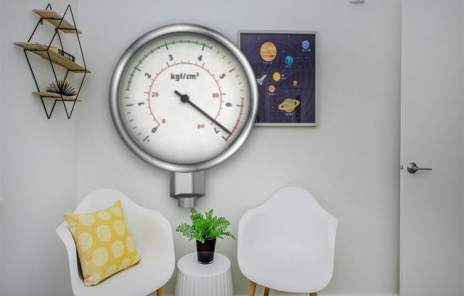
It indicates 6.8; kg/cm²
